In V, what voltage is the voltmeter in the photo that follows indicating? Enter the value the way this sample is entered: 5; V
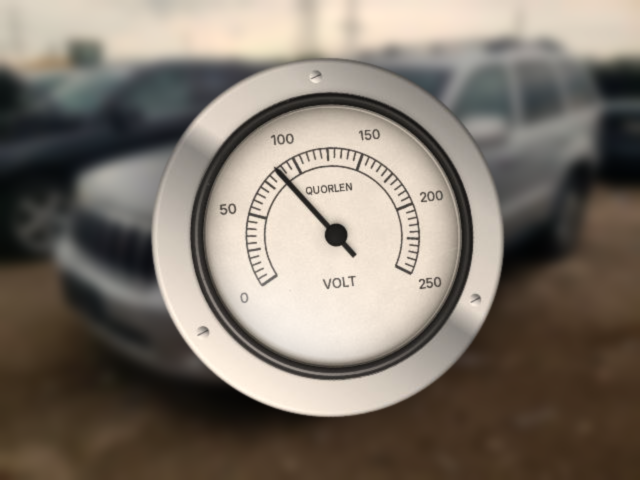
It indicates 85; V
